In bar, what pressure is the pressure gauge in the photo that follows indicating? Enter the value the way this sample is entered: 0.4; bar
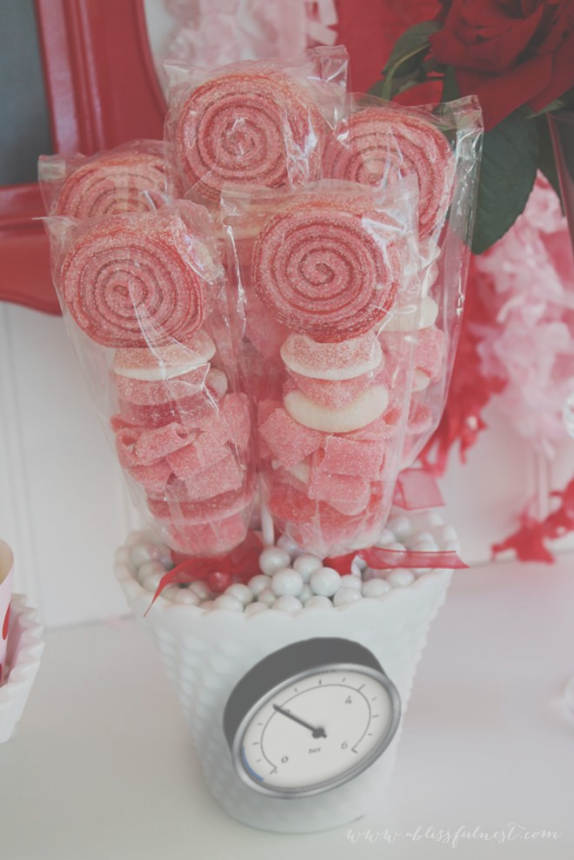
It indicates 2; bar
